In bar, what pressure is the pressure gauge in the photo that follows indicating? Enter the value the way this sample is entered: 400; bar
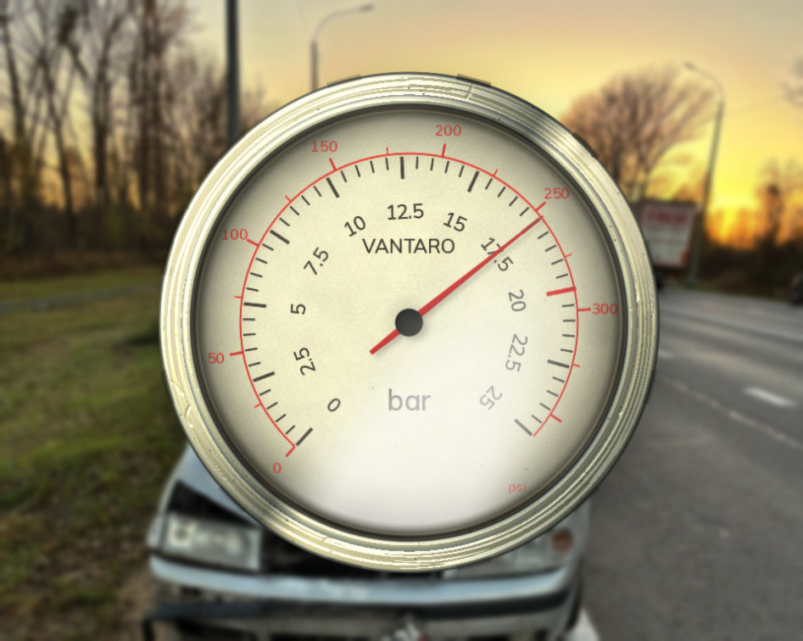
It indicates 17.5; bar
